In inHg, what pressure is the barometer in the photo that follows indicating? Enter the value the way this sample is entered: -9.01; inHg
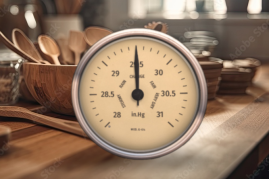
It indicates 29.5; inHg
